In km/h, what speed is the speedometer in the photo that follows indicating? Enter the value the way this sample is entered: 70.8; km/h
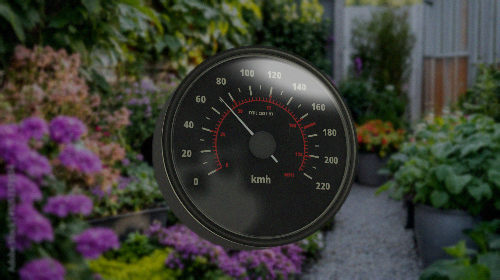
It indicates 70; km/h
